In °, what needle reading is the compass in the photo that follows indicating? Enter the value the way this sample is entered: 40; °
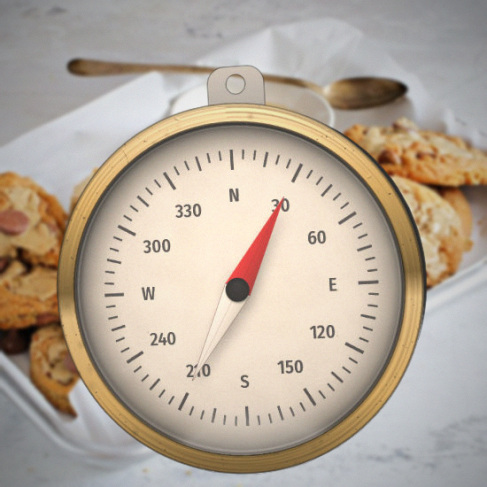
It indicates 30; °
